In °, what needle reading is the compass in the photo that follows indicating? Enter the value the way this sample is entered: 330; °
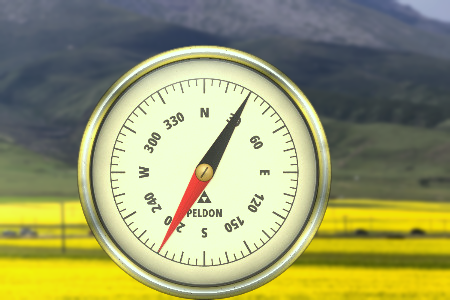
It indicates 210; °
